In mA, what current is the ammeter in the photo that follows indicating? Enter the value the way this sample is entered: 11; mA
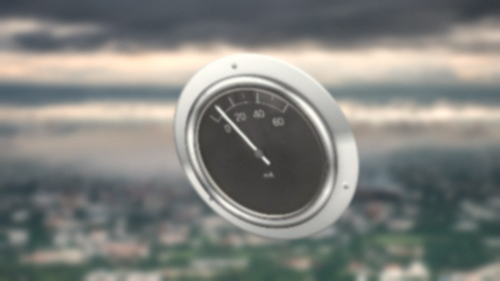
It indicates 10; mA
